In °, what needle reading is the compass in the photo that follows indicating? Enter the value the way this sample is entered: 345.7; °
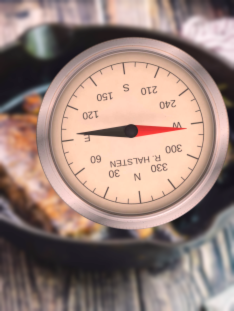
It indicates 275; °
